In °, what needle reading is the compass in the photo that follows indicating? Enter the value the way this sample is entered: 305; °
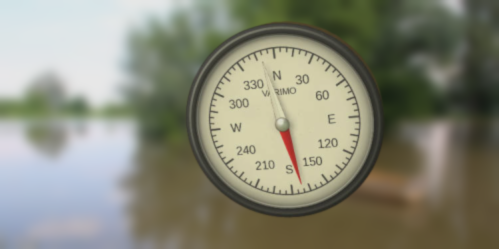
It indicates 170; °
